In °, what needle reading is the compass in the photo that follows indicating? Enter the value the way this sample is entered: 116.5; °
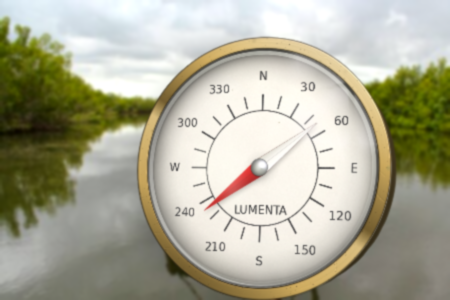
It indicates 232.5; °
